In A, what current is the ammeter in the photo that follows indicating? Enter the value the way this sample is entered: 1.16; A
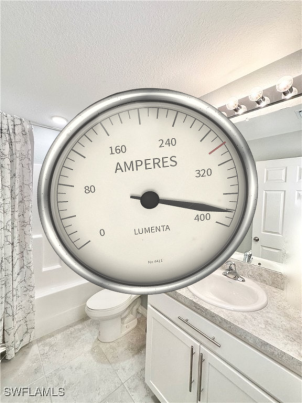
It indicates 380; A
